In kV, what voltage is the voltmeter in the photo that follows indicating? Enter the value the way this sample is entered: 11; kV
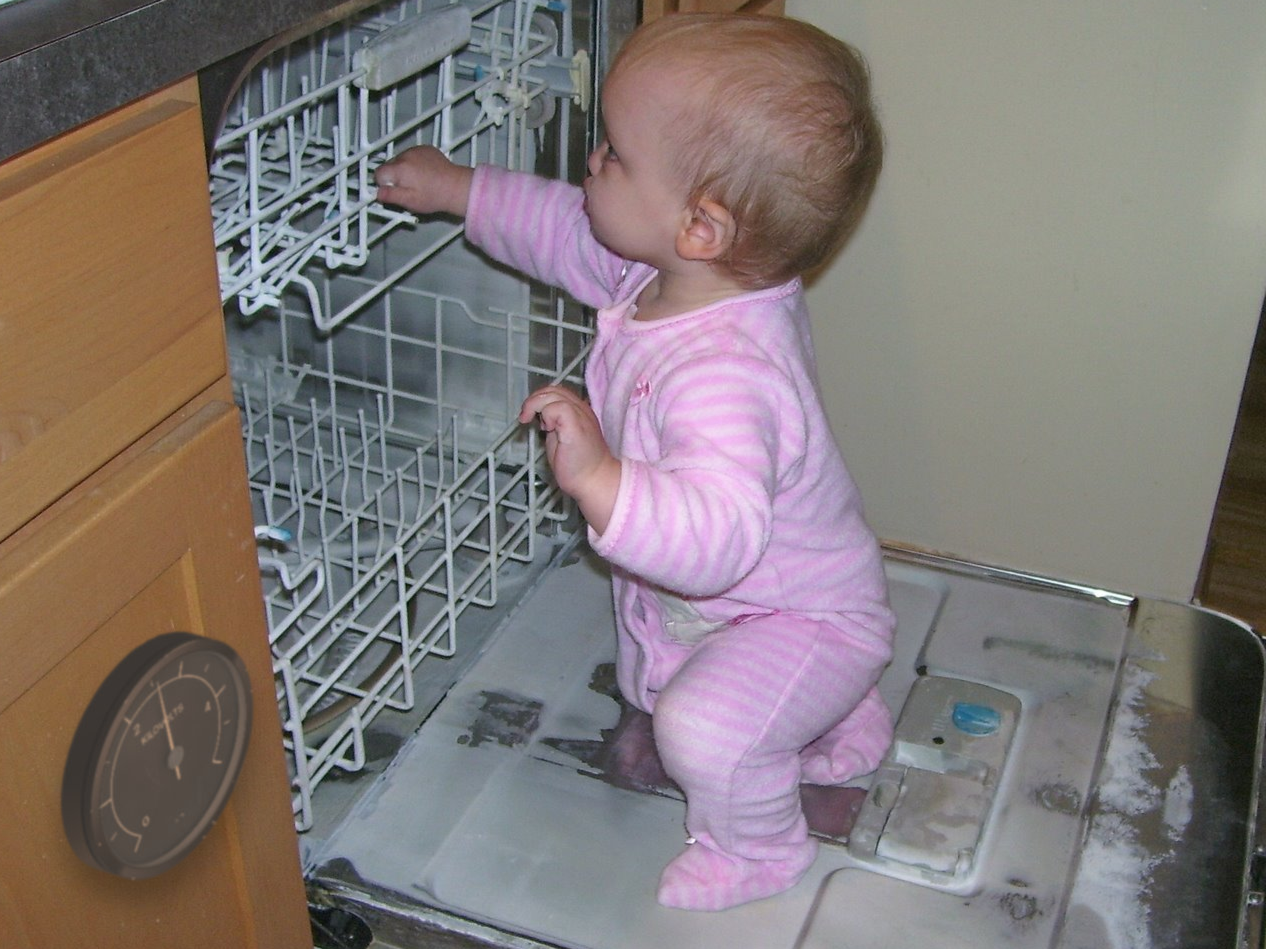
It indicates 2.5; kV
